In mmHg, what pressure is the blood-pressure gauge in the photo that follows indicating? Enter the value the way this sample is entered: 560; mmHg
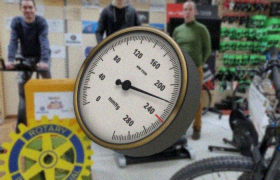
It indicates 220; mmHg
